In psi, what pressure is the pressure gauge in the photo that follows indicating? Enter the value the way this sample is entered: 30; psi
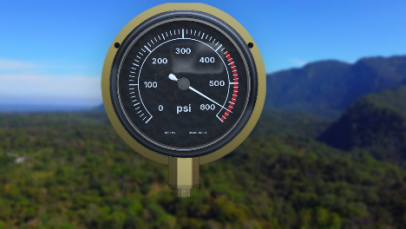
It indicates 570; psi
